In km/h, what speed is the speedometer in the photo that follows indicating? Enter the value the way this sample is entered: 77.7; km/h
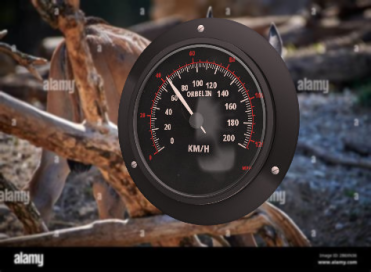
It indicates 70; km/h
